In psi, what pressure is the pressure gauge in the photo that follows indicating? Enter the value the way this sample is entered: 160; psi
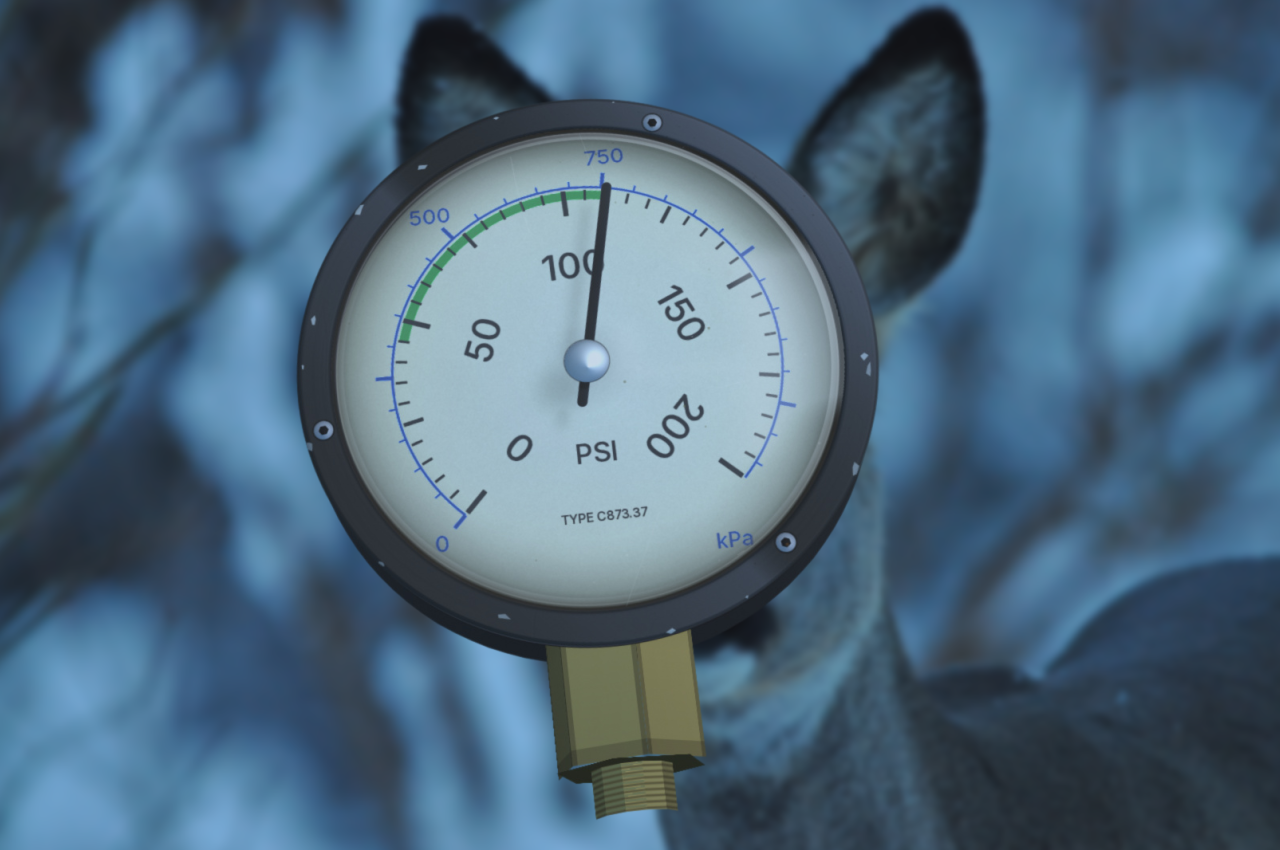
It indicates 110; psi
